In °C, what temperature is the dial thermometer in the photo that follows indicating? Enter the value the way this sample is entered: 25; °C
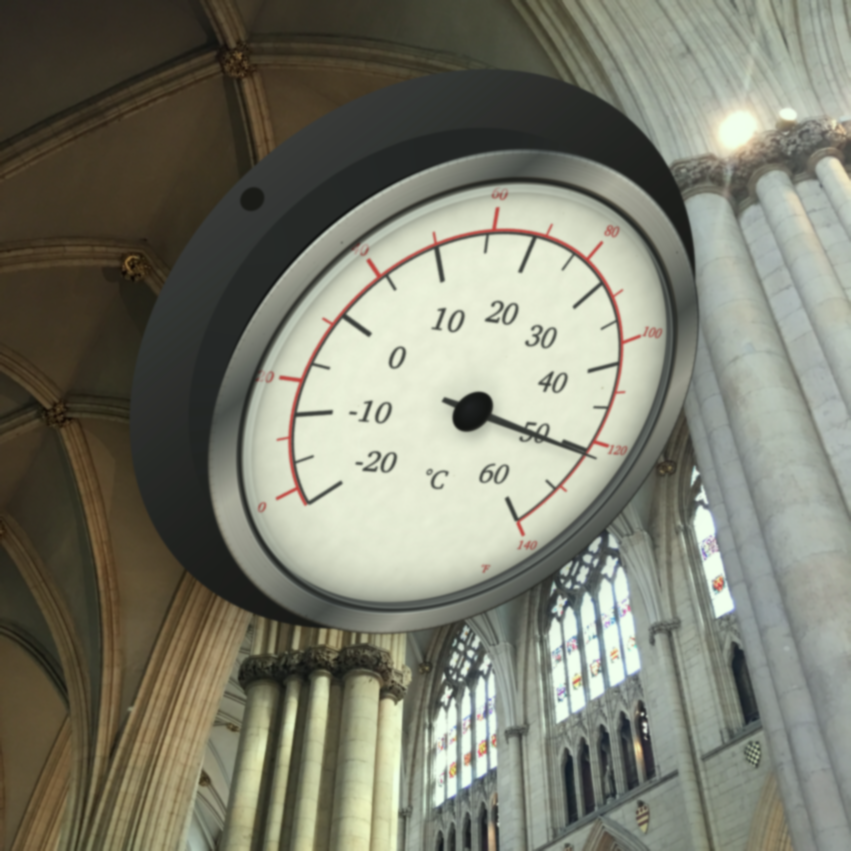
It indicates 50; °C
